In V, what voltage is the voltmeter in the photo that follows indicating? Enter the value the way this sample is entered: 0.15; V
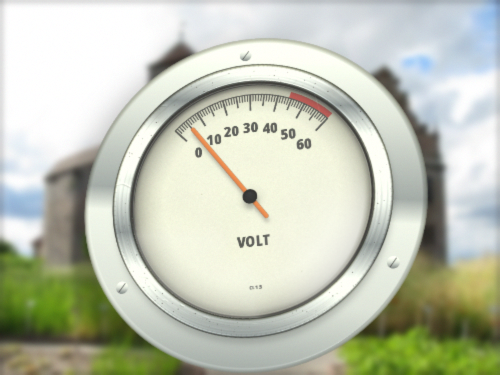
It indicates 5; V
